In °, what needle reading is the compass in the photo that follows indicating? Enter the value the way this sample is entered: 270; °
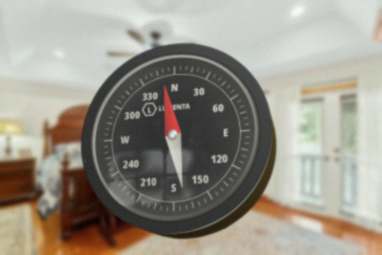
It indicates 350; °
